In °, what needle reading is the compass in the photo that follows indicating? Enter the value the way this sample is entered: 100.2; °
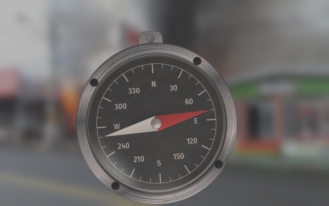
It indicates 80; °
